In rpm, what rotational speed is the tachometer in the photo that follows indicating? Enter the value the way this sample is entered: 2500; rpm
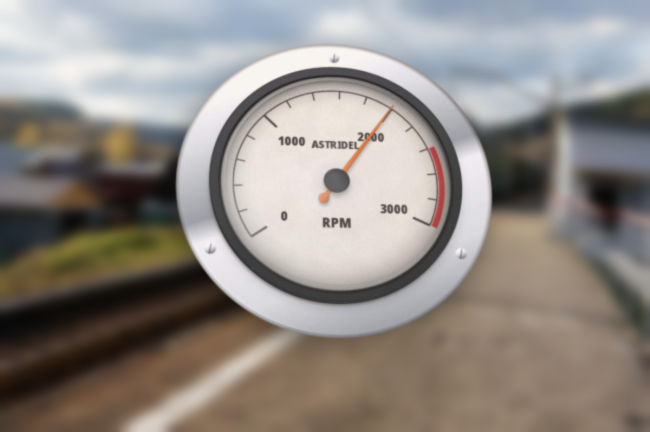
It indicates 2000; rpm
